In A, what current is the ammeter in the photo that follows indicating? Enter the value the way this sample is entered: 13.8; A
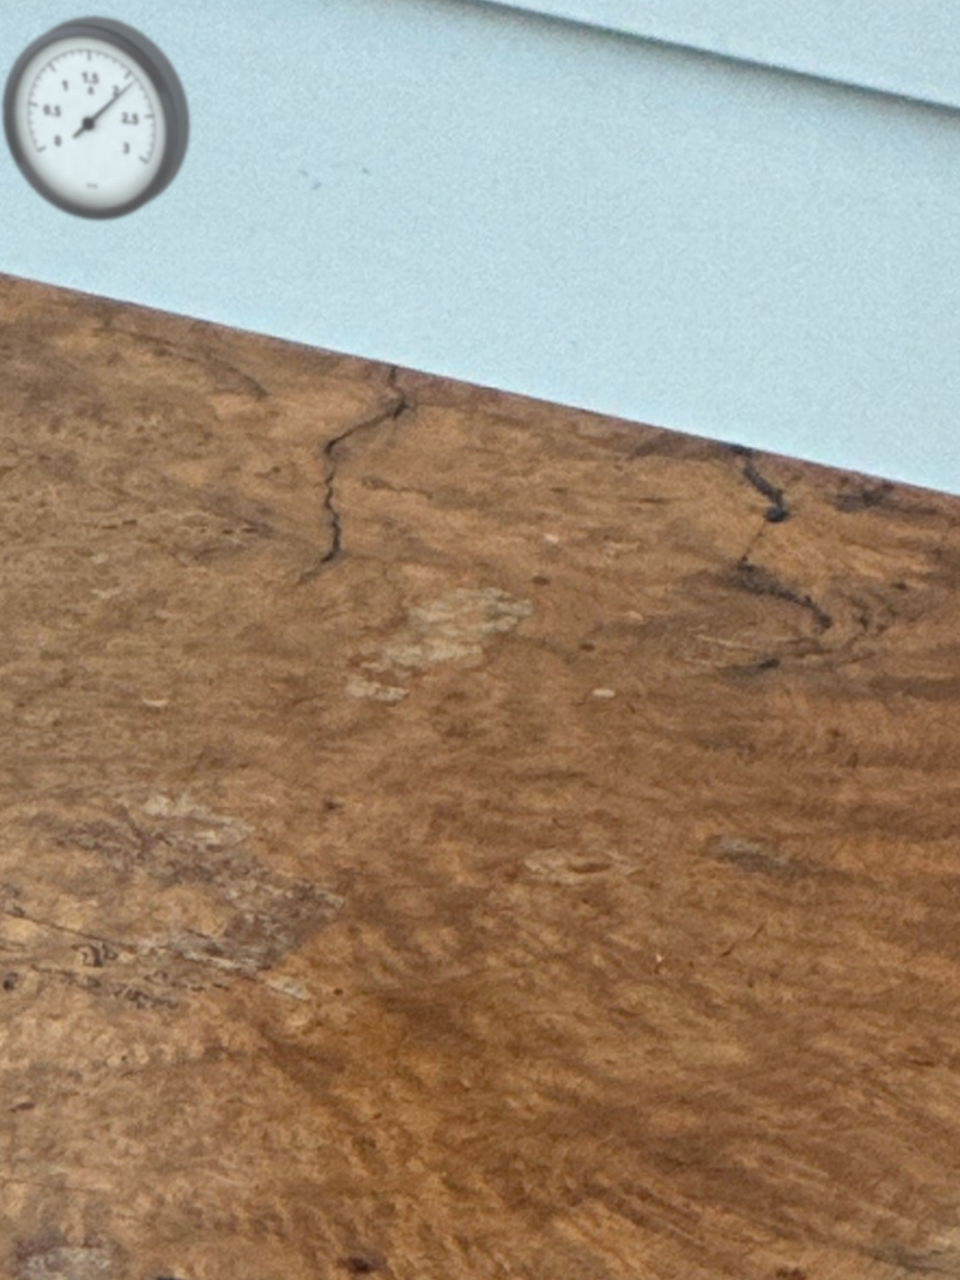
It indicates 2.1; A
